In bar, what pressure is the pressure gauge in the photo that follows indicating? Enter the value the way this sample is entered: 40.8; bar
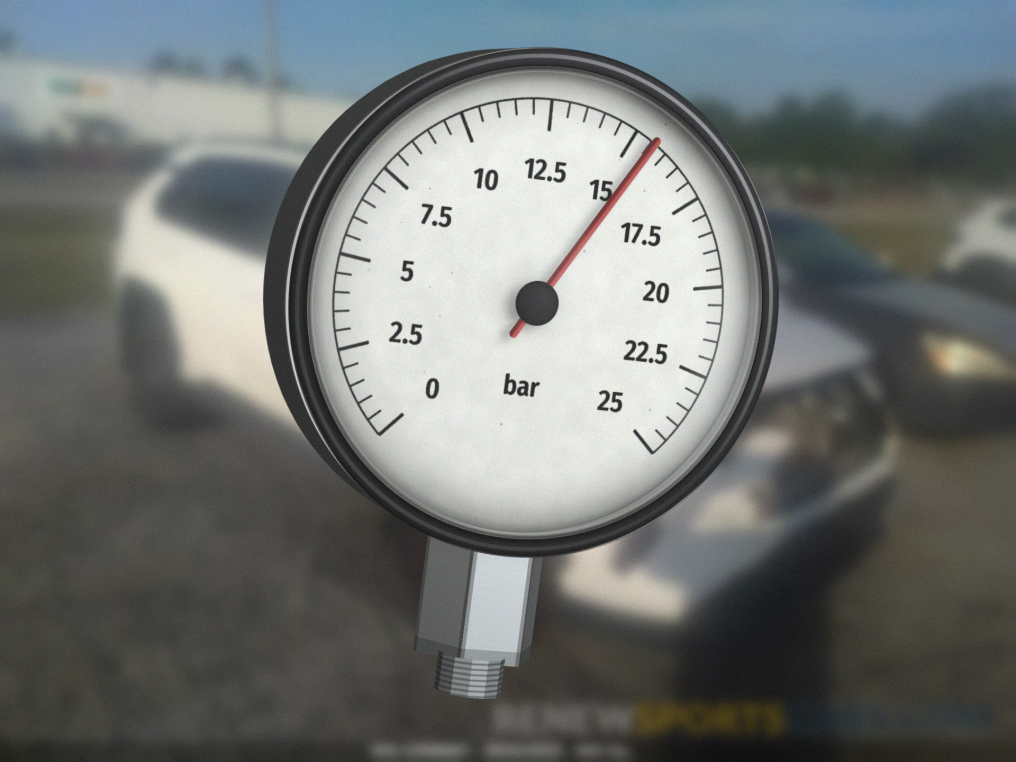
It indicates 15.5; bar
